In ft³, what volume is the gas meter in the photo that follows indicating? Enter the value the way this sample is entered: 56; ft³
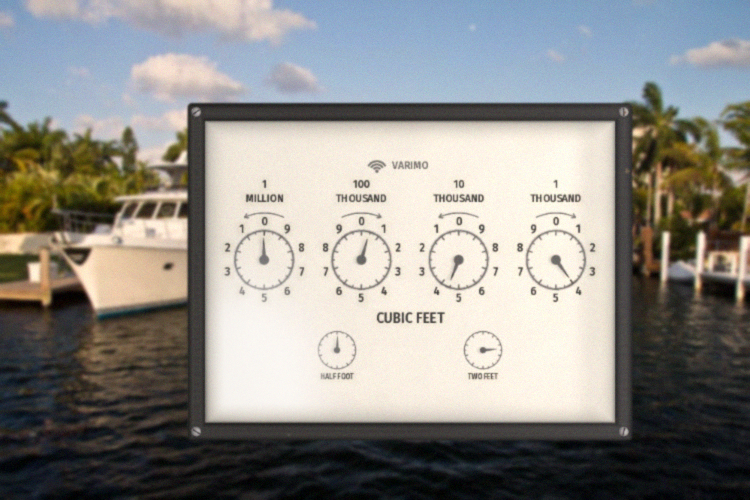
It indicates 4400; ft³
